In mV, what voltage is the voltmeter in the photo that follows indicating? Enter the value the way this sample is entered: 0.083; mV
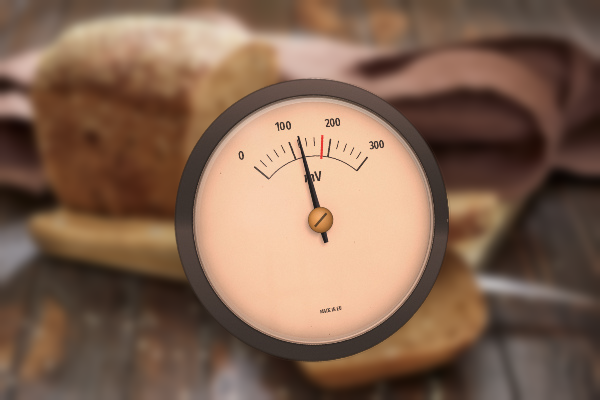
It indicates 120; mV
